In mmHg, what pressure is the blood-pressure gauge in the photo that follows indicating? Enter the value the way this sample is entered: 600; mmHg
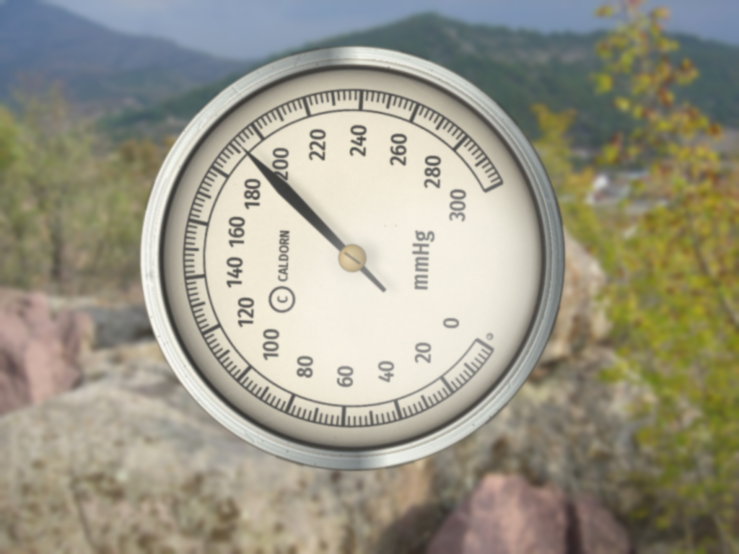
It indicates 192; mmHg
